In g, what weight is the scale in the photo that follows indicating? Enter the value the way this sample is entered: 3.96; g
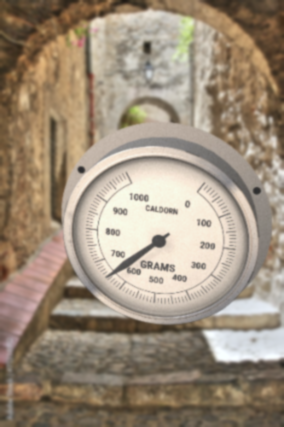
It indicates 650; g
